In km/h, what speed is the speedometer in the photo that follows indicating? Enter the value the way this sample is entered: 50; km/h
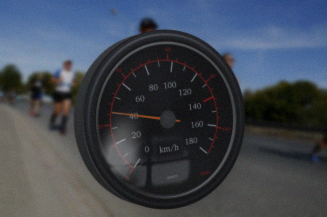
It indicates 40; km/h
